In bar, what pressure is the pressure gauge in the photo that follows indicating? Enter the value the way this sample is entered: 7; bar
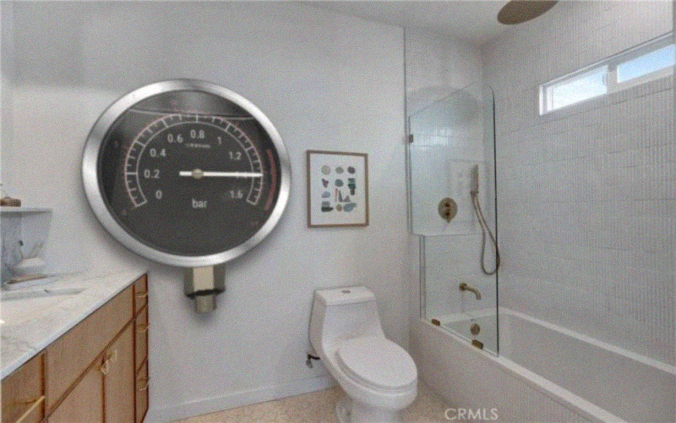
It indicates 1.4; bar
